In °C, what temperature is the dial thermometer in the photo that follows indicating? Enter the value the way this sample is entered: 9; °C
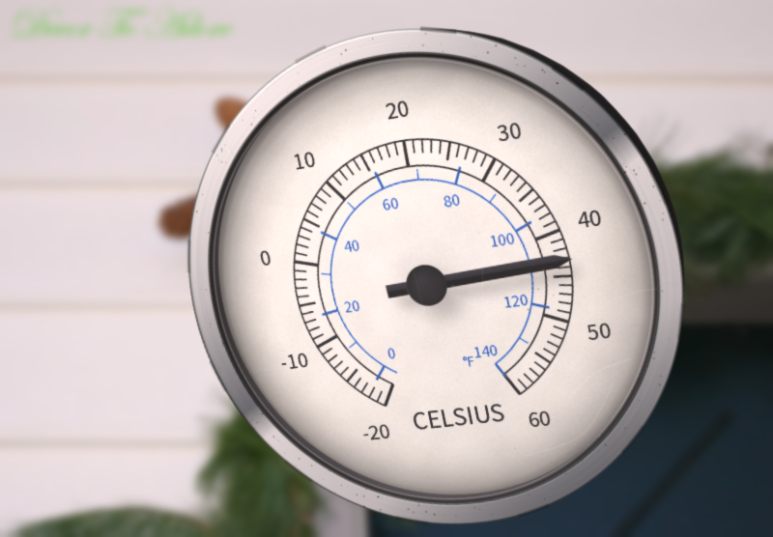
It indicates 43; °C
